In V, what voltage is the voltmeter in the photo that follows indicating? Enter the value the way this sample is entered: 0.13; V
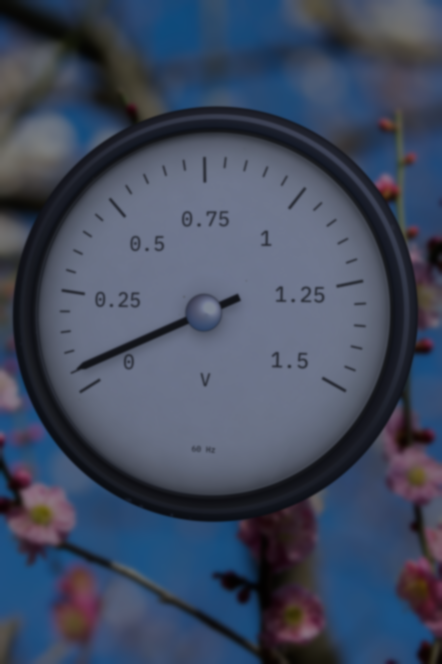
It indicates 0.05; V
